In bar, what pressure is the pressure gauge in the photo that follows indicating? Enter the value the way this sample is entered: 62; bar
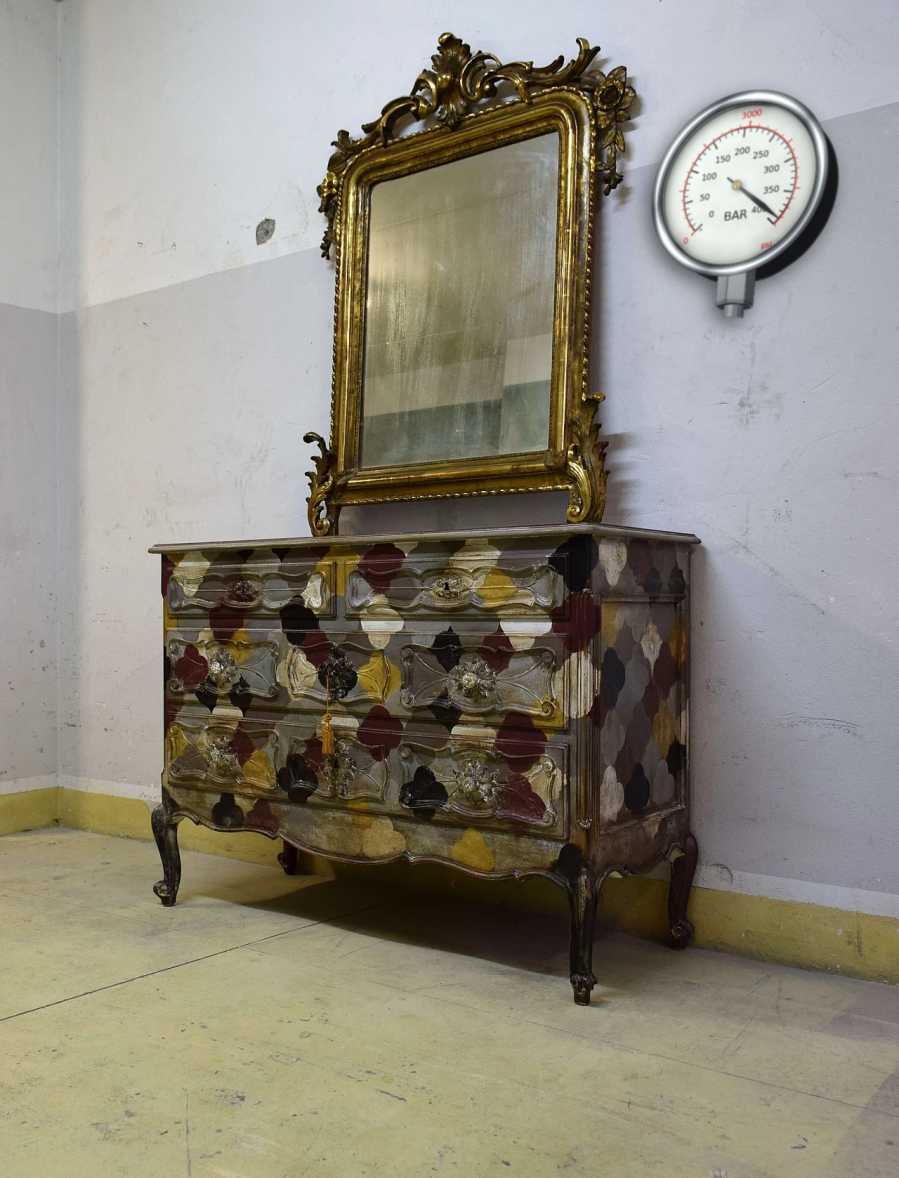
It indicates 390; bar
